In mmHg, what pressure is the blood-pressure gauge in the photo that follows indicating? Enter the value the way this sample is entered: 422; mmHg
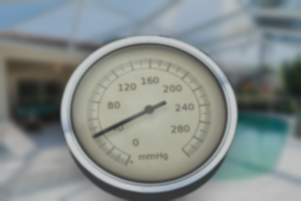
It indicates 40; mmHg
